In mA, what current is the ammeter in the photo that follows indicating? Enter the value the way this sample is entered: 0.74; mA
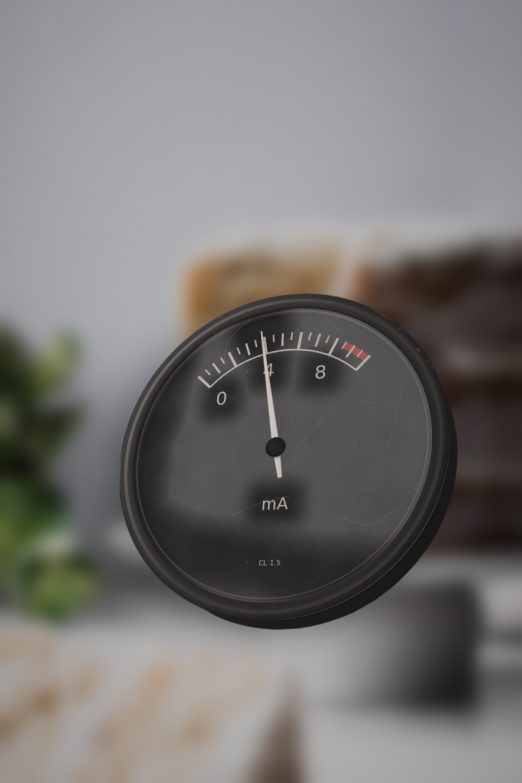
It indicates 4; mA
